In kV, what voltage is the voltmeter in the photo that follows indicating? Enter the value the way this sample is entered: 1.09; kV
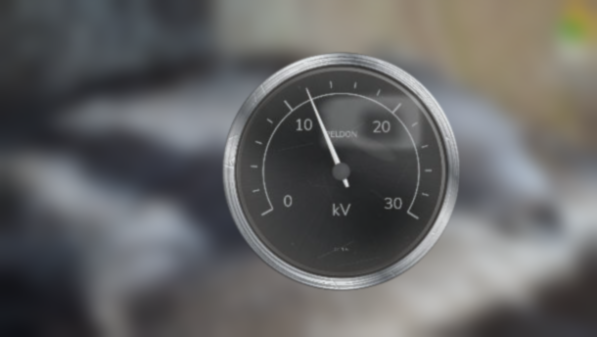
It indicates 12; kV
